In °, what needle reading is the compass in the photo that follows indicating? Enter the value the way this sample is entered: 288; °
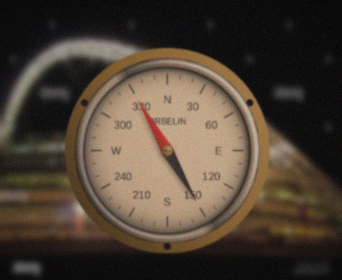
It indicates 330; °
